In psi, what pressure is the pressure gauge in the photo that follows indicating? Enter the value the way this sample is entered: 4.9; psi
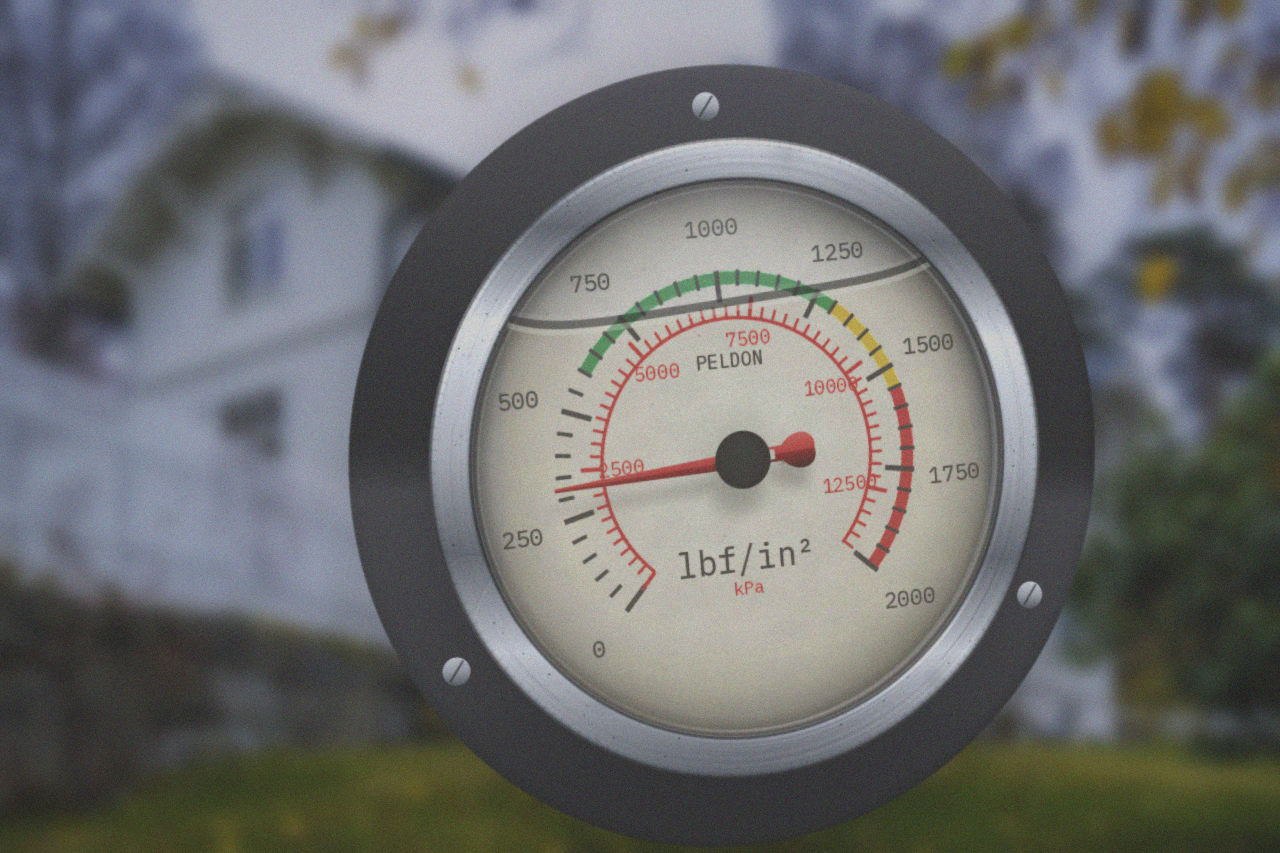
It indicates 325; psi
